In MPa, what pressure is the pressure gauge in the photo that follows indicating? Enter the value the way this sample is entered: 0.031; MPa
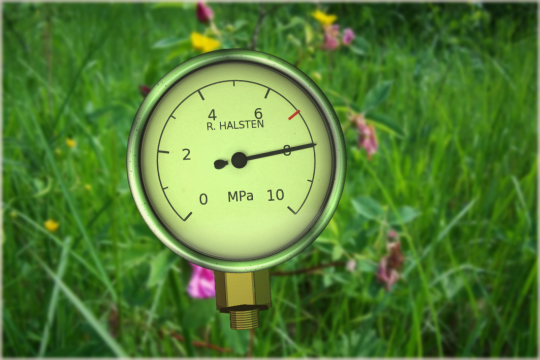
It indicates 8; MPa
